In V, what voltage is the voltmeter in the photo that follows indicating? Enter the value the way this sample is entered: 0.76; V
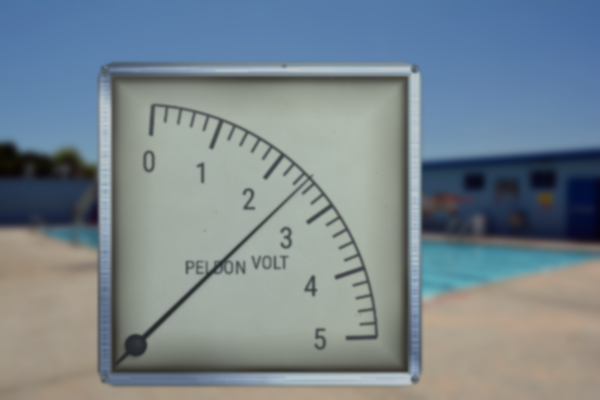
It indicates 2.5; V
